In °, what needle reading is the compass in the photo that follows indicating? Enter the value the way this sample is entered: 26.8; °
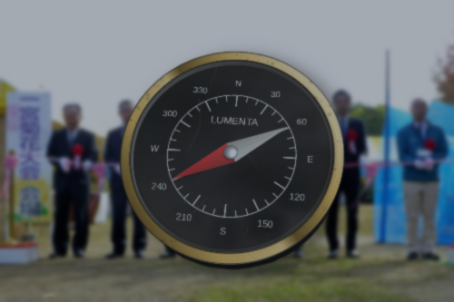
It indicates 240; °
